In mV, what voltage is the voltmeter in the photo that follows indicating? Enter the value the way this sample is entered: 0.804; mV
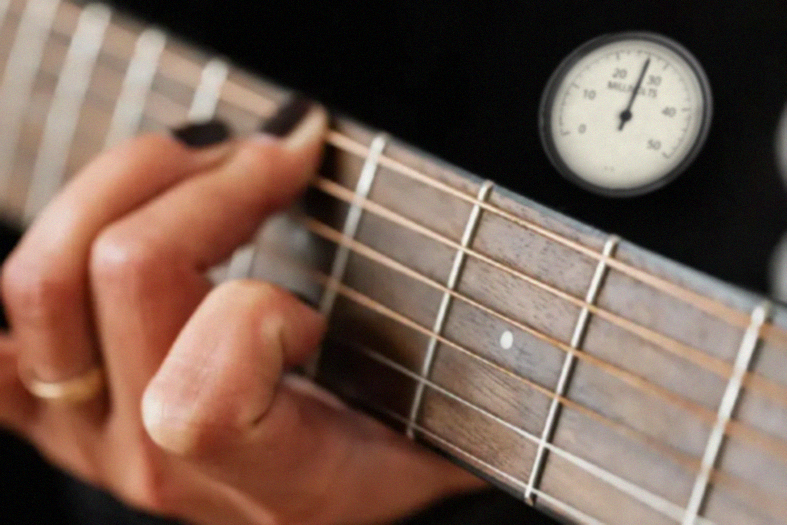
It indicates 26; mV
